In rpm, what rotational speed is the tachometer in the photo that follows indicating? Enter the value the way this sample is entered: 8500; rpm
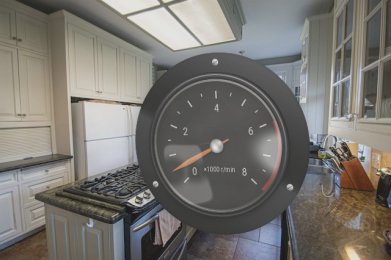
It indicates 500; rpm
